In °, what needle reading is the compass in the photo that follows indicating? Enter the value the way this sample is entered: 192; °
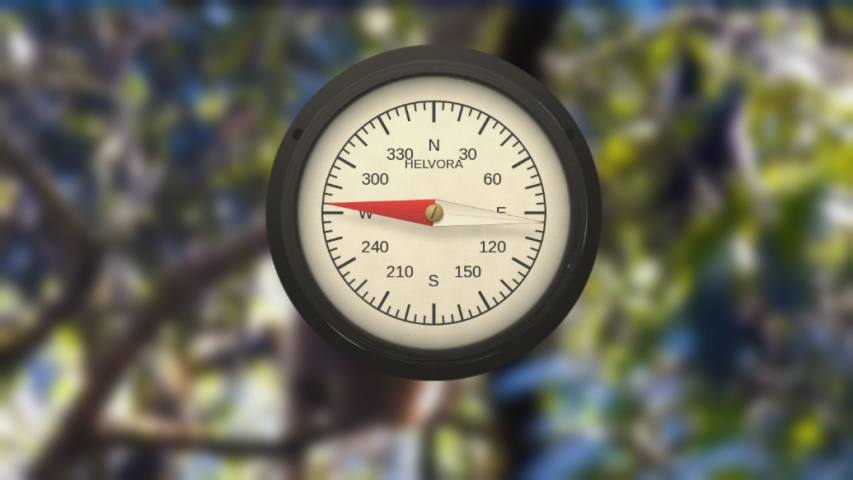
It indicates 275; °
